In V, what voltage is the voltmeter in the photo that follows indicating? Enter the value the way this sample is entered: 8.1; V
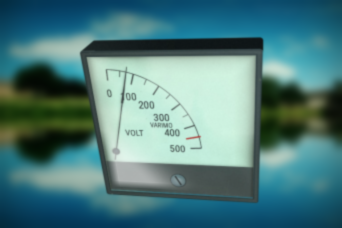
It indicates 75; V
